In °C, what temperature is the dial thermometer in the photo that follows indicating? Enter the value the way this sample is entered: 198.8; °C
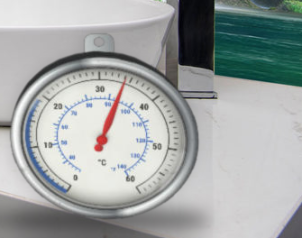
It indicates 34; °C
